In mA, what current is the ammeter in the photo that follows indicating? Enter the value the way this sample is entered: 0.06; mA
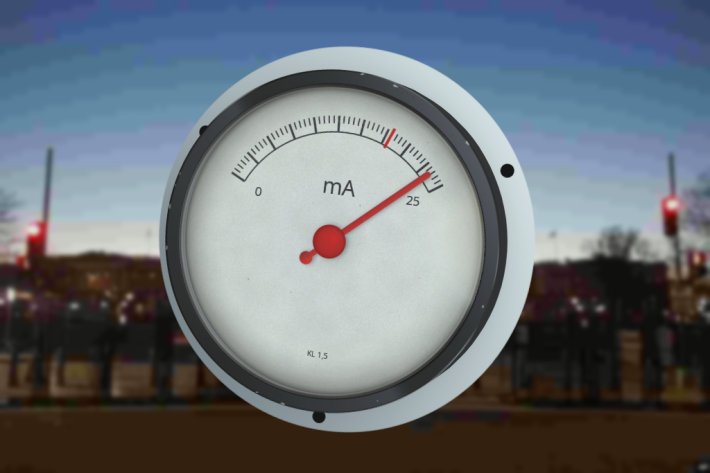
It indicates 23.5; mA
